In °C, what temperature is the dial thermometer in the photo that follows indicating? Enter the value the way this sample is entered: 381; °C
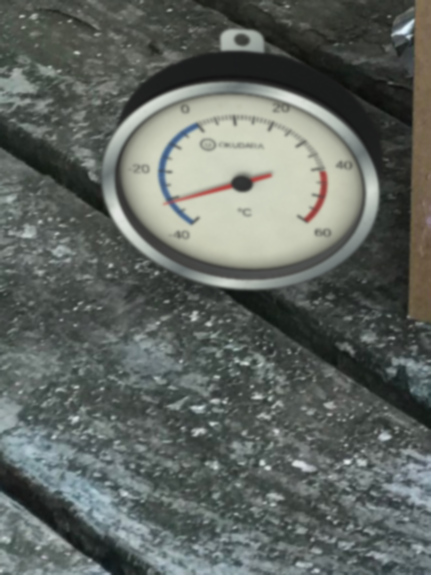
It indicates -30; °C
